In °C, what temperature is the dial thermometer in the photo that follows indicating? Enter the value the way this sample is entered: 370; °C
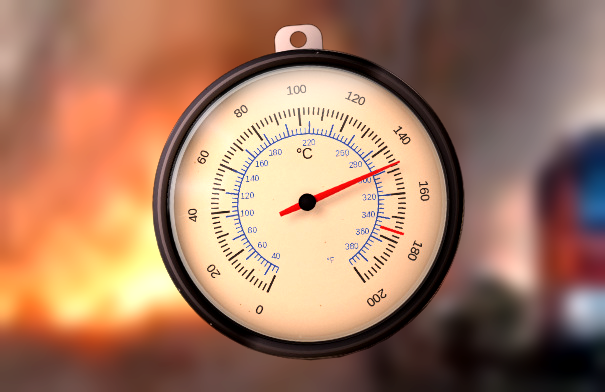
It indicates 148; °C
